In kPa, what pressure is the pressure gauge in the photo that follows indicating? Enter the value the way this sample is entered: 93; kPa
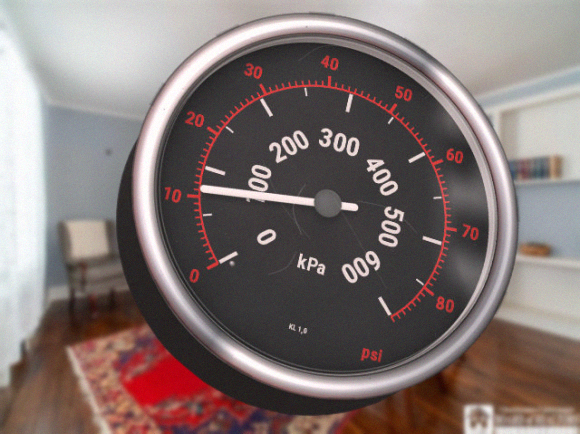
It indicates 75; kPa
